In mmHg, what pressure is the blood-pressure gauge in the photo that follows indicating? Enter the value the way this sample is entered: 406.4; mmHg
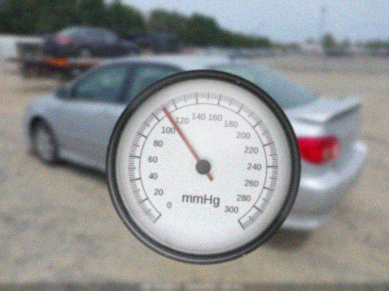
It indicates 110; mmHg
